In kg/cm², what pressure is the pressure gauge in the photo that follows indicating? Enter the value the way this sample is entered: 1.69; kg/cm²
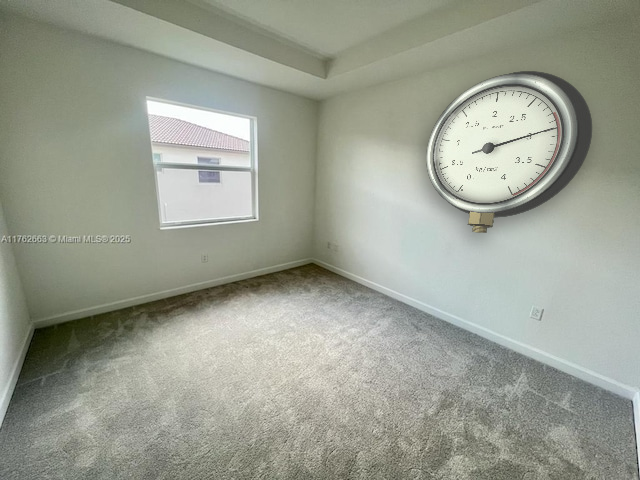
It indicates 3; kg/cm²
